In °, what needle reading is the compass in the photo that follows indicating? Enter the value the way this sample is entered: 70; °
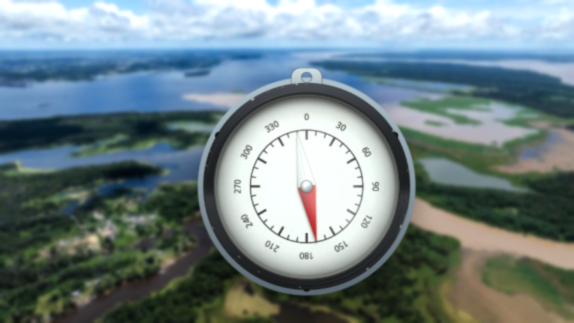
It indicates 170; °
